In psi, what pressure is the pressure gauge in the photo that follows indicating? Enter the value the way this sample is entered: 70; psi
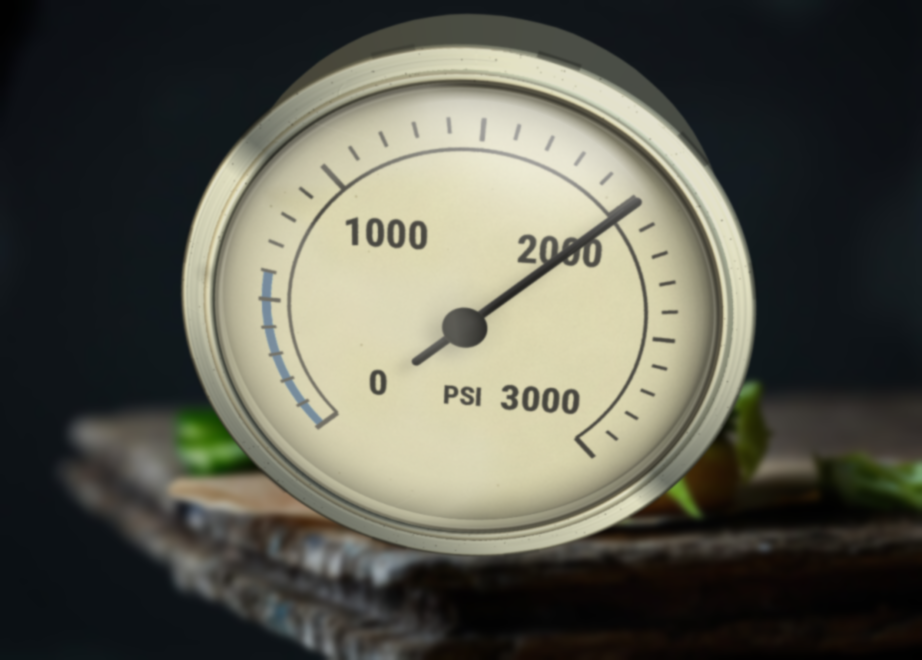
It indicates 2000; psi
